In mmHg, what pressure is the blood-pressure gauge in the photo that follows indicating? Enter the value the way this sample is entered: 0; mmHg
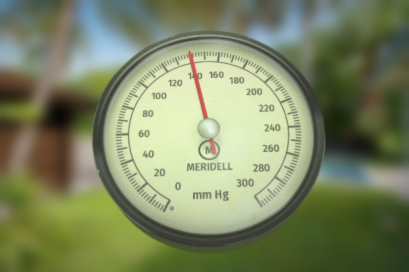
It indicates 140; mmHg
